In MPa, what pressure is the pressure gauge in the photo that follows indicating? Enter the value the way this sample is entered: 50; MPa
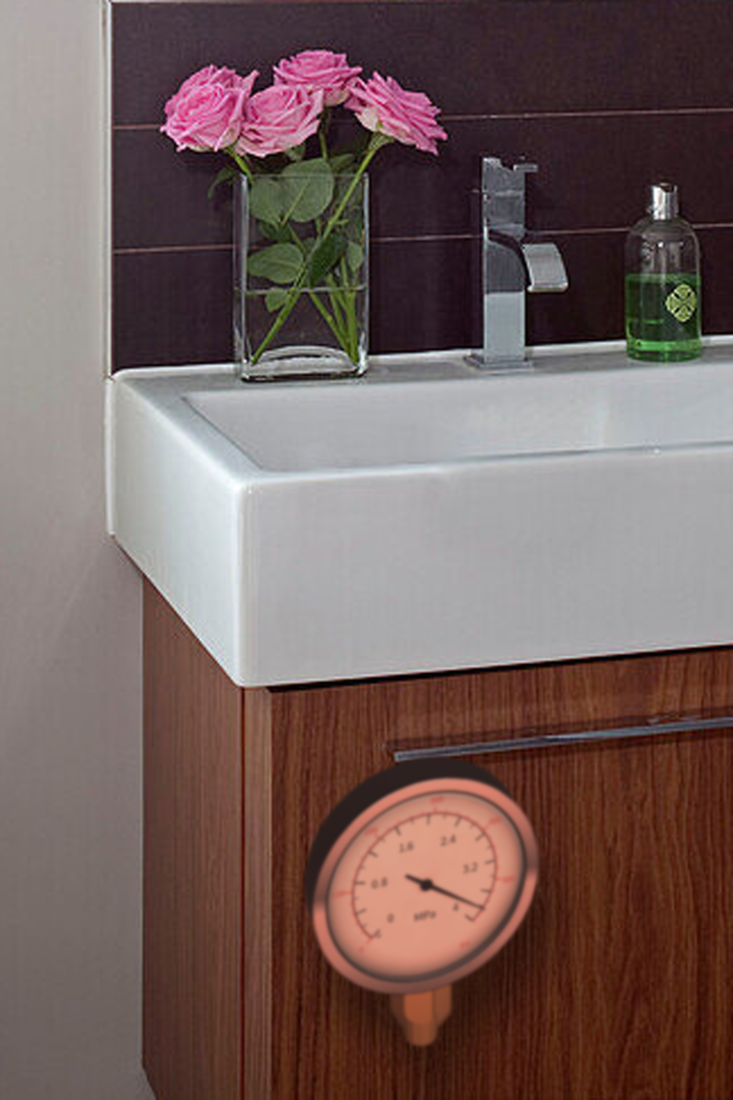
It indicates 3.8; MPa
